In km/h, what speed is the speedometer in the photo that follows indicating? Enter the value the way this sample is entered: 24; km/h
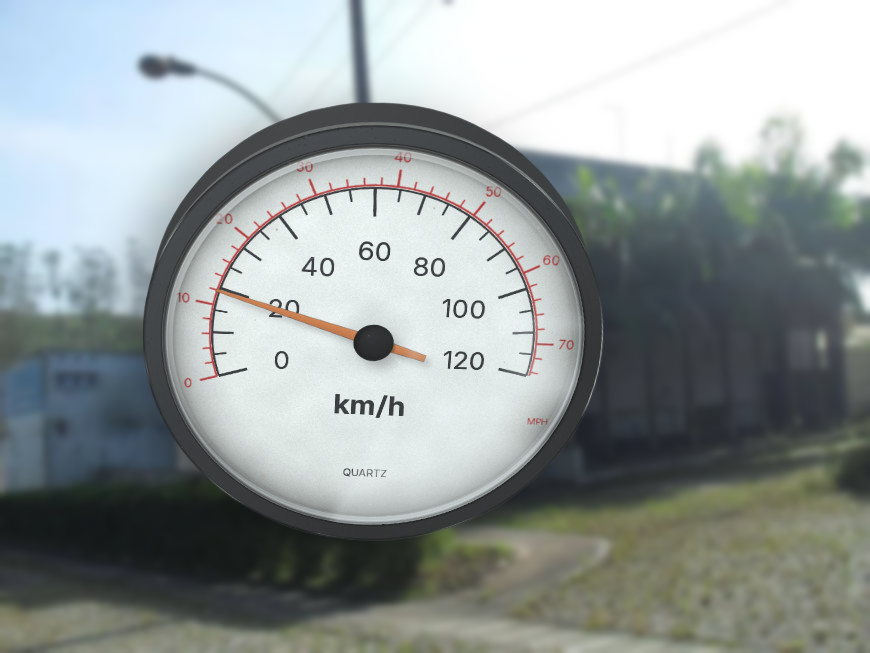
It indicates 20; km/h
